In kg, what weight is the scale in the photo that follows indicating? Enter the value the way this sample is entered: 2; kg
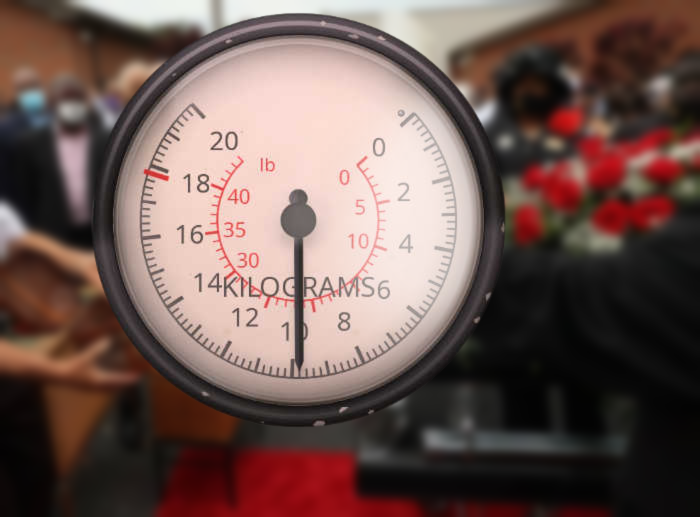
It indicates 9.8; kg
